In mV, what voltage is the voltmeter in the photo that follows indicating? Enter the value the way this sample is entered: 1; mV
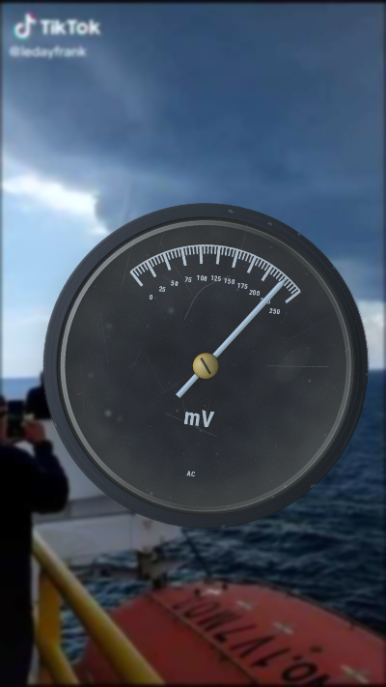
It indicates 225; mV
